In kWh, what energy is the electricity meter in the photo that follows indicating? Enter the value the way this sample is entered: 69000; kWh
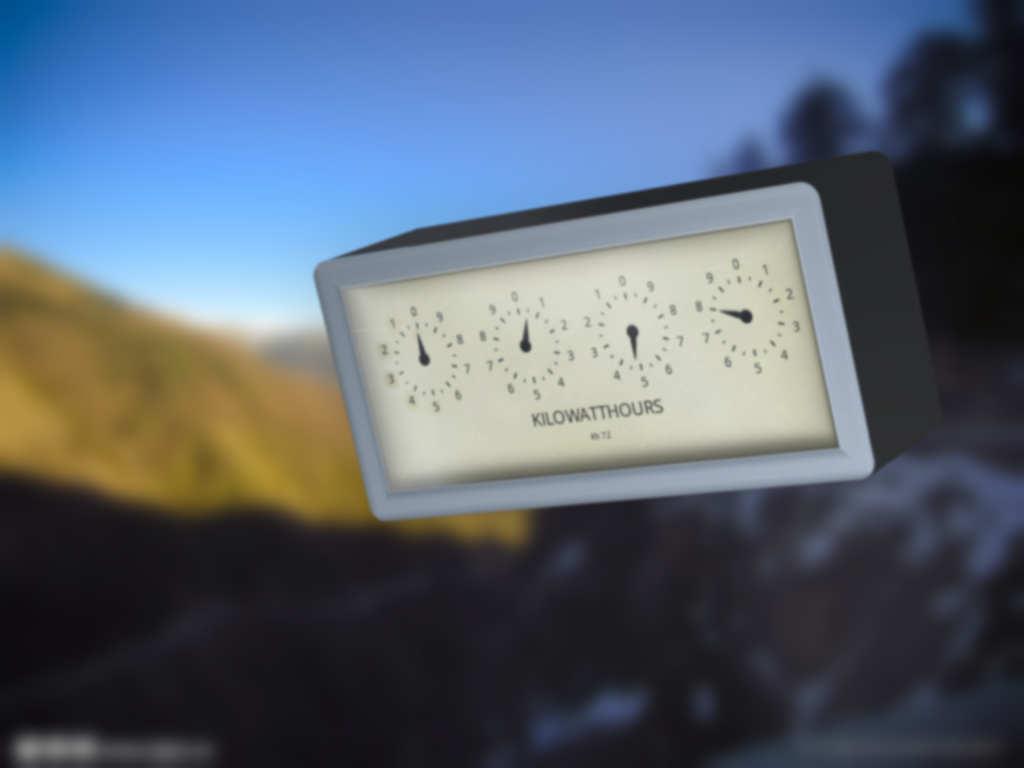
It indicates 48; kWh
